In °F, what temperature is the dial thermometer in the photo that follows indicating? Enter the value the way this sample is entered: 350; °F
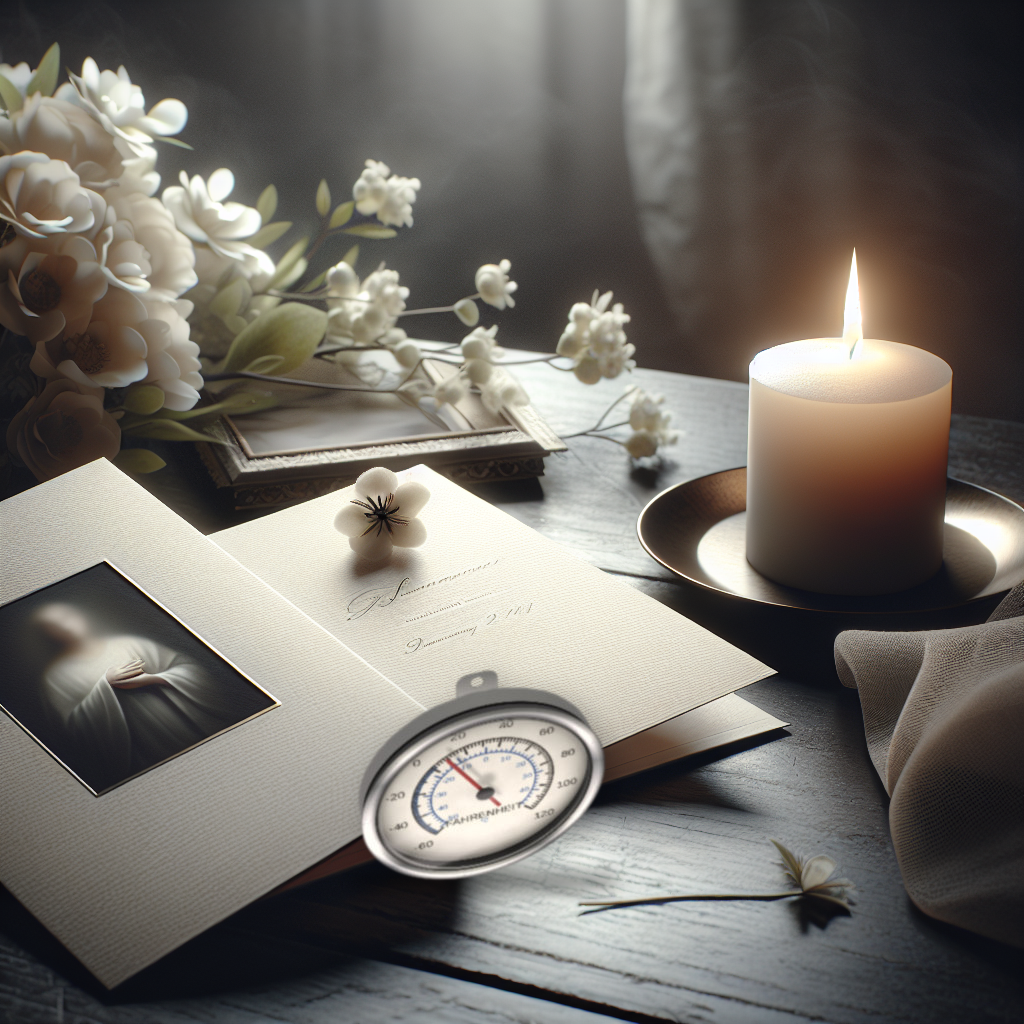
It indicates 10; °F
